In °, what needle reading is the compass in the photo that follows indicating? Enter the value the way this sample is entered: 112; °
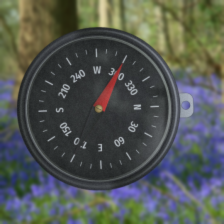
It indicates 300; °
